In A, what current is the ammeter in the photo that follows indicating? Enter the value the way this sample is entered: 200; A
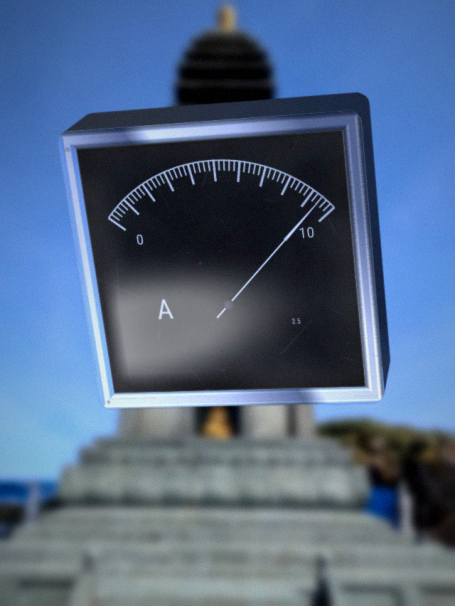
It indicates 9.4; A
